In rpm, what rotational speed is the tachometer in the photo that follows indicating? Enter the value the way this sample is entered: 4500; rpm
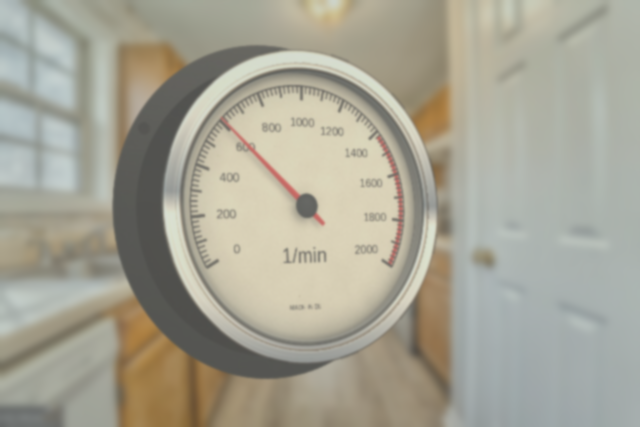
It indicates 600; rpm
